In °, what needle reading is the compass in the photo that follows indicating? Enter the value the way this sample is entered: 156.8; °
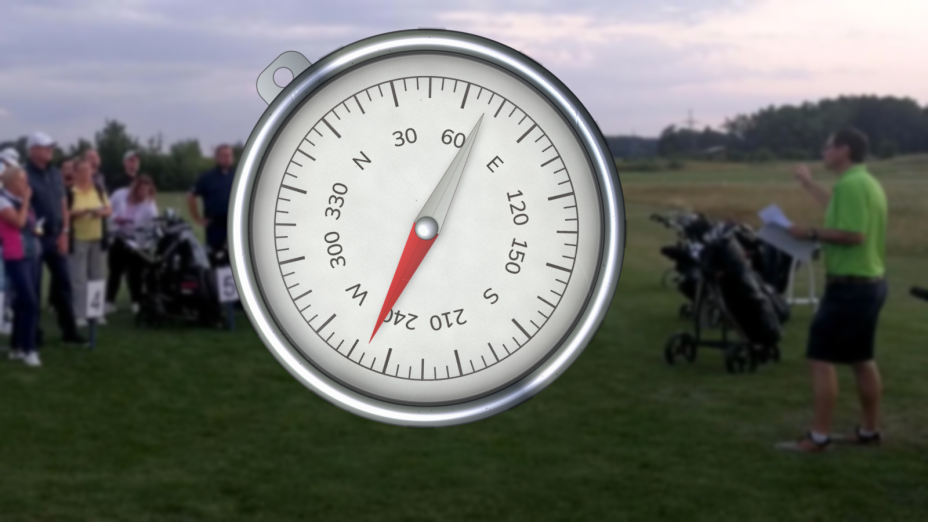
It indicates 250; °
